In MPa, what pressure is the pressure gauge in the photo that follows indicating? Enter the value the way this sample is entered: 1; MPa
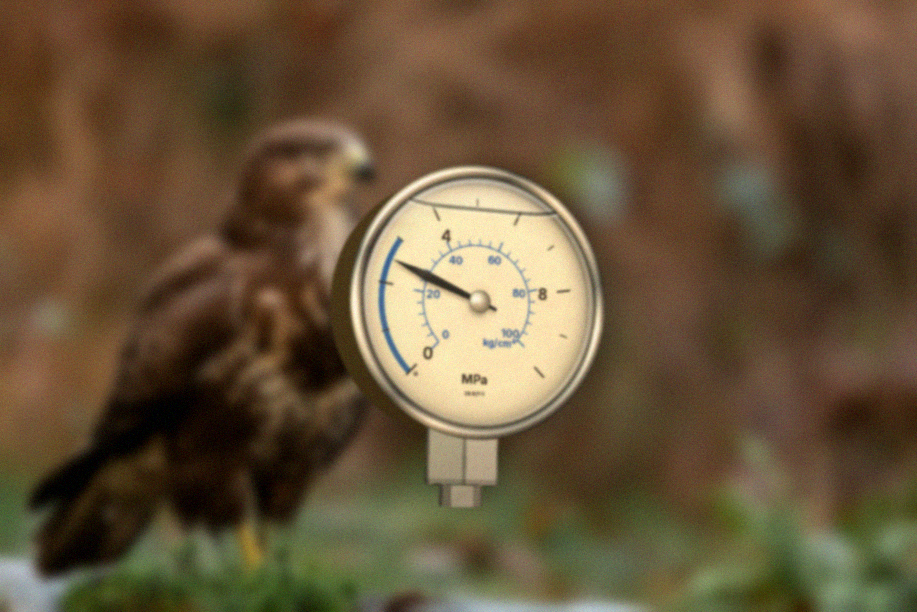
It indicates 2.5; MPa
